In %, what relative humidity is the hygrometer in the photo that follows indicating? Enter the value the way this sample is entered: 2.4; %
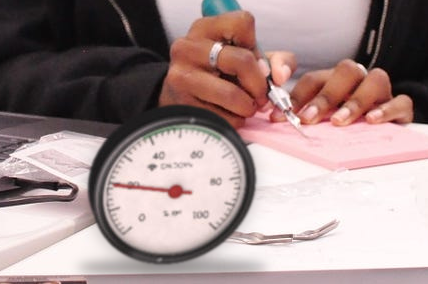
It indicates 20; %
